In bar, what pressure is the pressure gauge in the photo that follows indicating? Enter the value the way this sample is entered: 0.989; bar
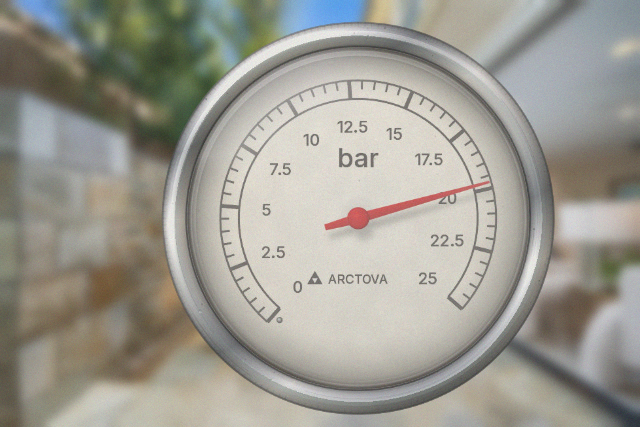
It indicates 19.75; bar
